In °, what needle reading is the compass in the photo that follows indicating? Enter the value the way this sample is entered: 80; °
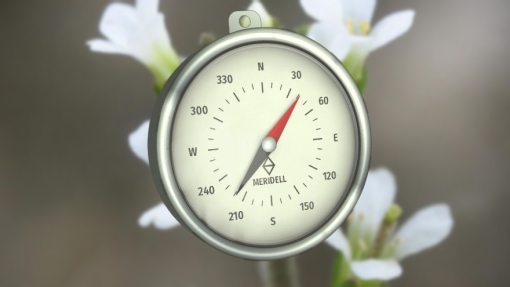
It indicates 40; °
